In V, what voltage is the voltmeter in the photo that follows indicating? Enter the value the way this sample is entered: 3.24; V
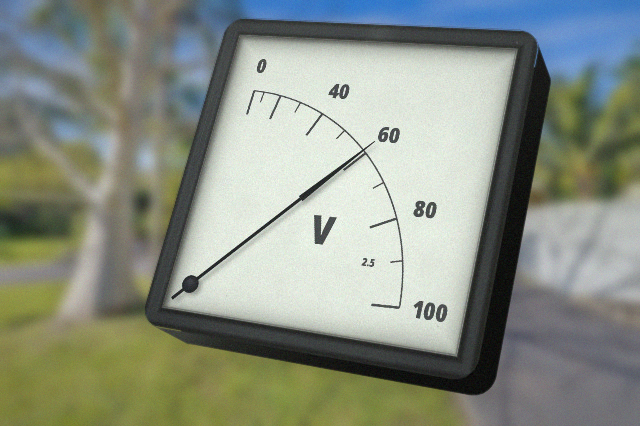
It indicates 60; V
